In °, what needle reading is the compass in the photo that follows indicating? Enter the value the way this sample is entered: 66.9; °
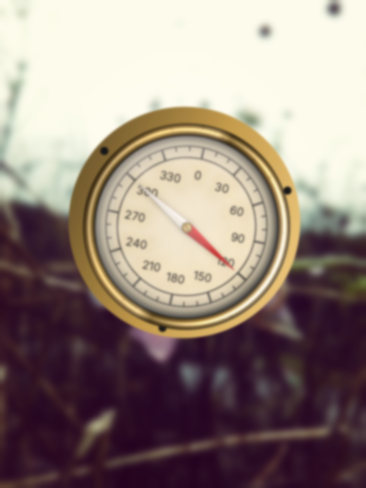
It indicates 120; °
